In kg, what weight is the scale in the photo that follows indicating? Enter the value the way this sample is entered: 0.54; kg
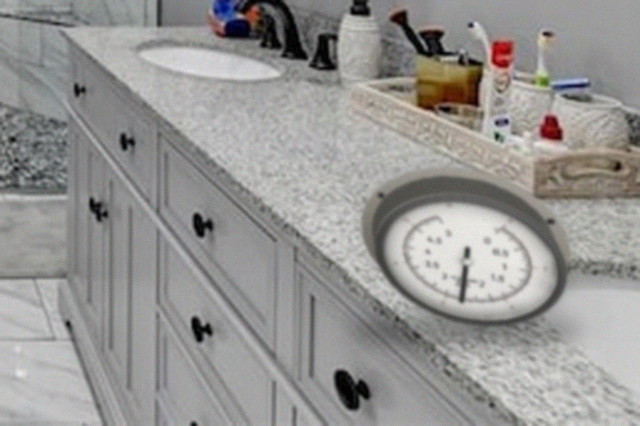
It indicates 2.5; kg
